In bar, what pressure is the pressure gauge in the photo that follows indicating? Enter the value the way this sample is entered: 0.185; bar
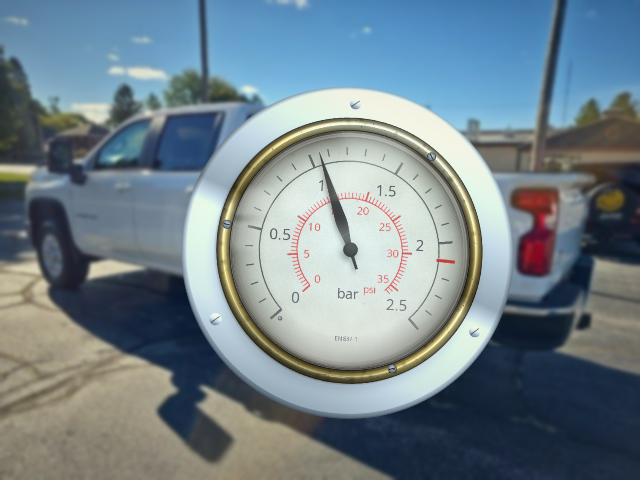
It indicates 1.05; bar
